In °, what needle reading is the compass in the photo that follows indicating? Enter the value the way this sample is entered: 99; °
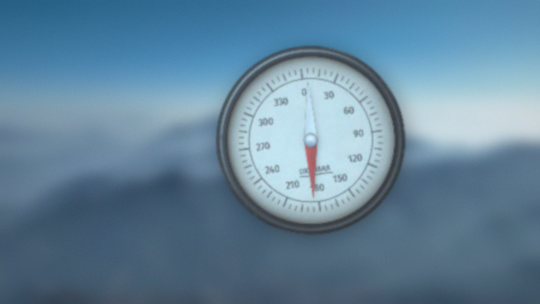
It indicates 185; °
